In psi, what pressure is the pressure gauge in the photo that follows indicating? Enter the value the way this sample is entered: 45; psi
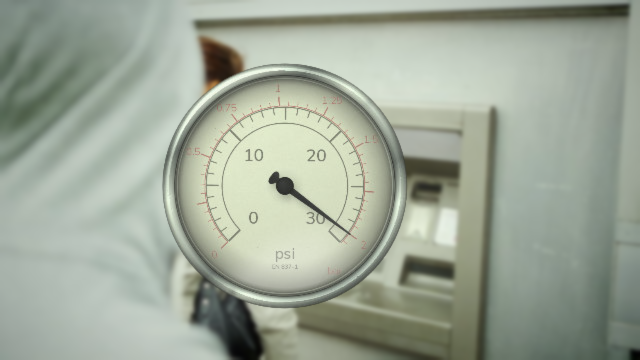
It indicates 29; psi
